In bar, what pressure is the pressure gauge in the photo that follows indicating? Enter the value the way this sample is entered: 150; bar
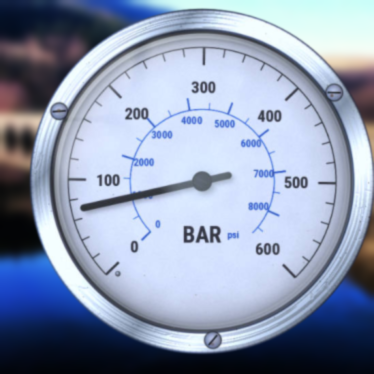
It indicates 70; bar
